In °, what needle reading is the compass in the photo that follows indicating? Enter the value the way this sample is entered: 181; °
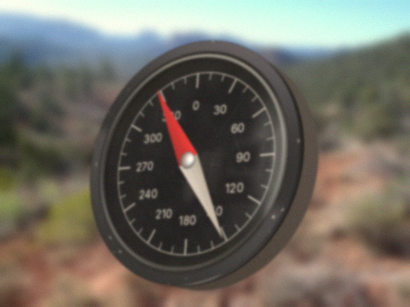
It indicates 330; °
